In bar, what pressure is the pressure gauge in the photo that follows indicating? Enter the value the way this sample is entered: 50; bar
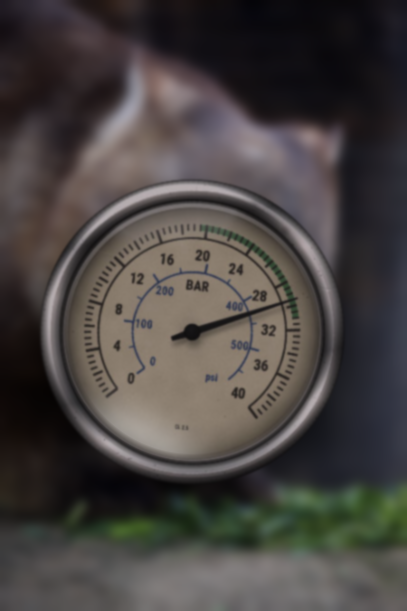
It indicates 29.5; bar
